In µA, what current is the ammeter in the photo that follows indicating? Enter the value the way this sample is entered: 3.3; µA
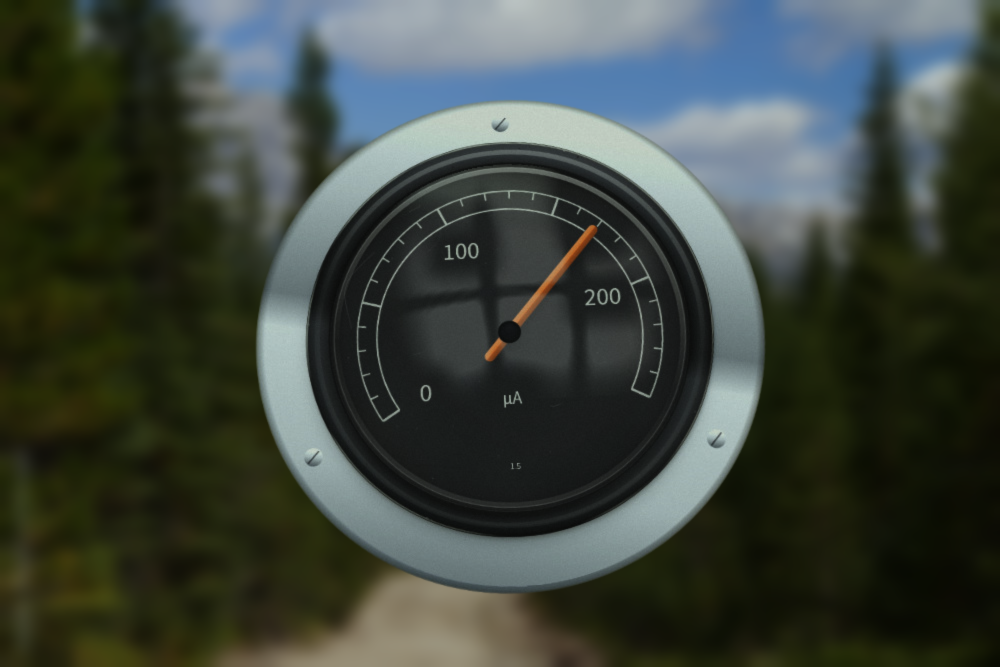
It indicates 170; µA
